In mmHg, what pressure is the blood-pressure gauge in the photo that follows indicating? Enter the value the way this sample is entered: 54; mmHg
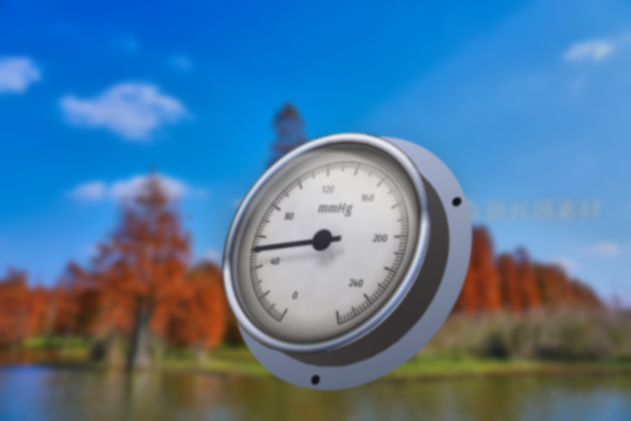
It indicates 50; mmHg
